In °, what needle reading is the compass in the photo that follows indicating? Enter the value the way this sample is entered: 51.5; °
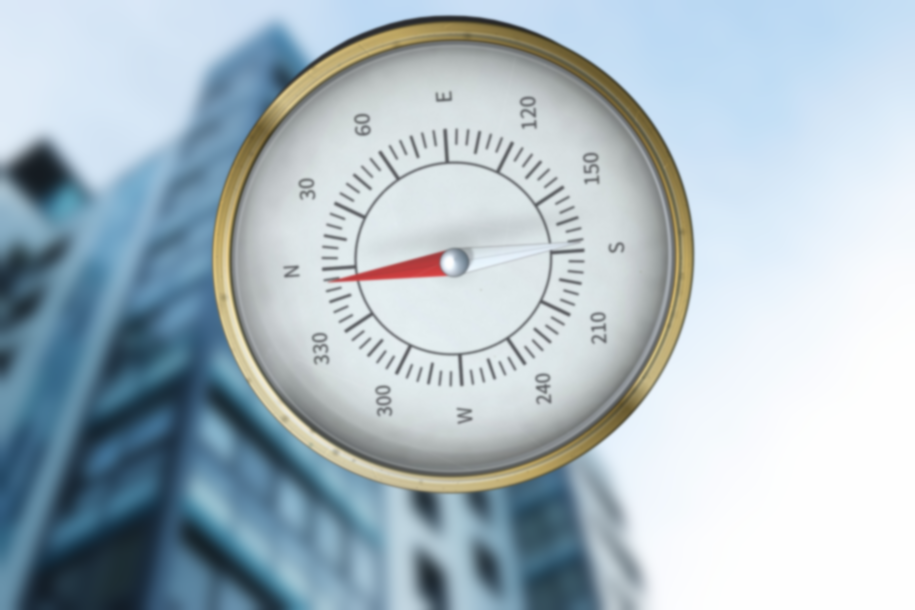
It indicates 355; °
